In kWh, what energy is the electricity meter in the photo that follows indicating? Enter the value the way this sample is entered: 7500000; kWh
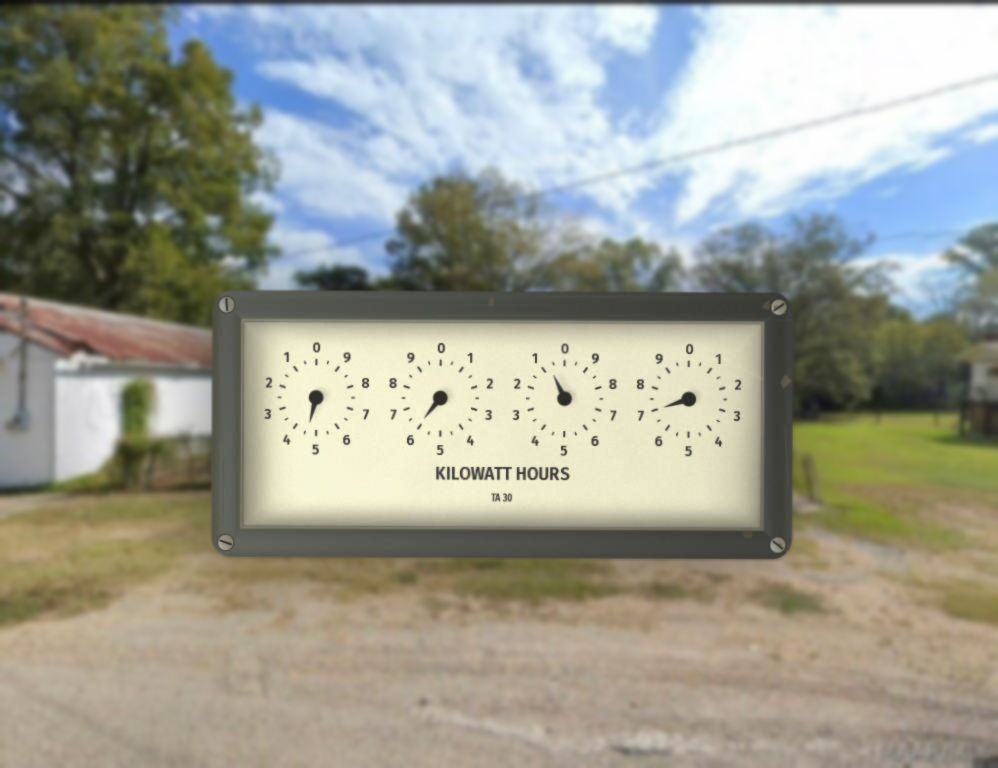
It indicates 4607; kWh
